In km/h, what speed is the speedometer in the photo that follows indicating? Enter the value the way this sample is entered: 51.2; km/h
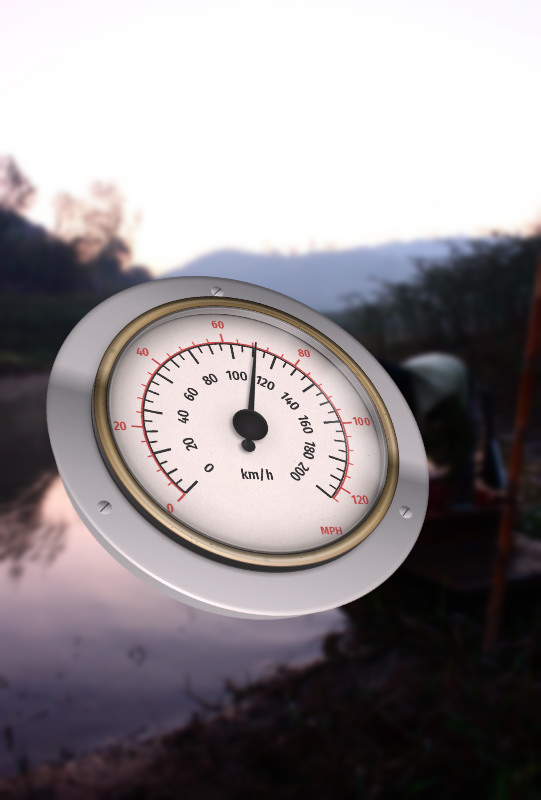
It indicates 110; km/h
